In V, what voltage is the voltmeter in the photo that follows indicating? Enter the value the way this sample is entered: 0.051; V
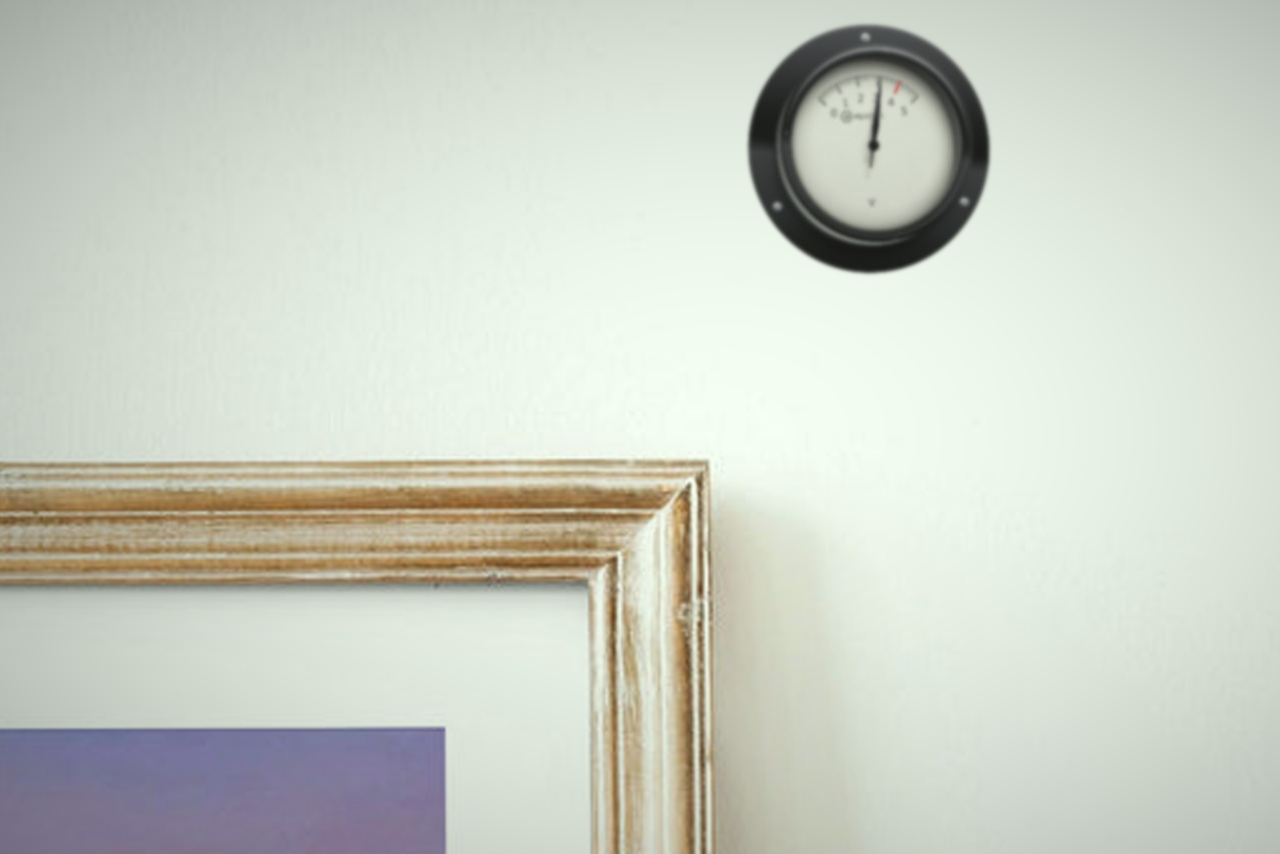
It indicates 3; V
